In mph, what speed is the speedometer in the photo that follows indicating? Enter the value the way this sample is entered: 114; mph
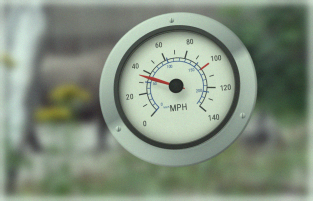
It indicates 35; mph
